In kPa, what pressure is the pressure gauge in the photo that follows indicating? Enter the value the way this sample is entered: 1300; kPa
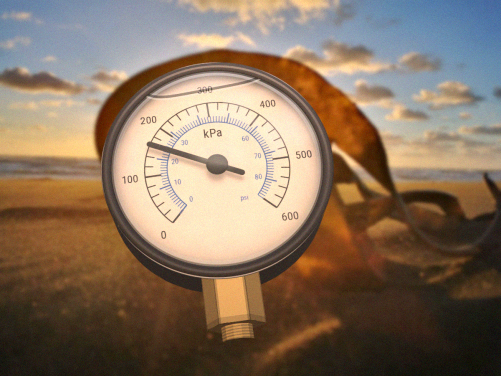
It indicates 160; kPa
